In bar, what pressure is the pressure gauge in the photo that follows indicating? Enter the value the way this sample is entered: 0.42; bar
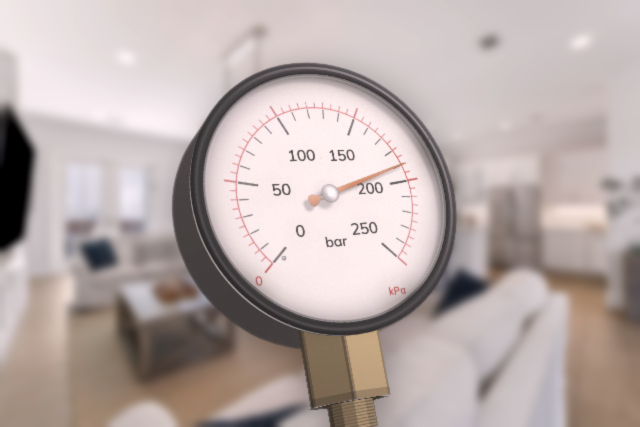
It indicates 190; bar
